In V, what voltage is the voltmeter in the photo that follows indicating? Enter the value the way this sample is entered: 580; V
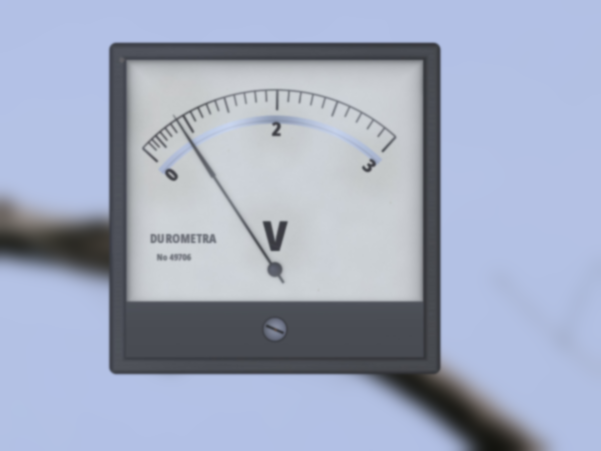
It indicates 0.9; V
